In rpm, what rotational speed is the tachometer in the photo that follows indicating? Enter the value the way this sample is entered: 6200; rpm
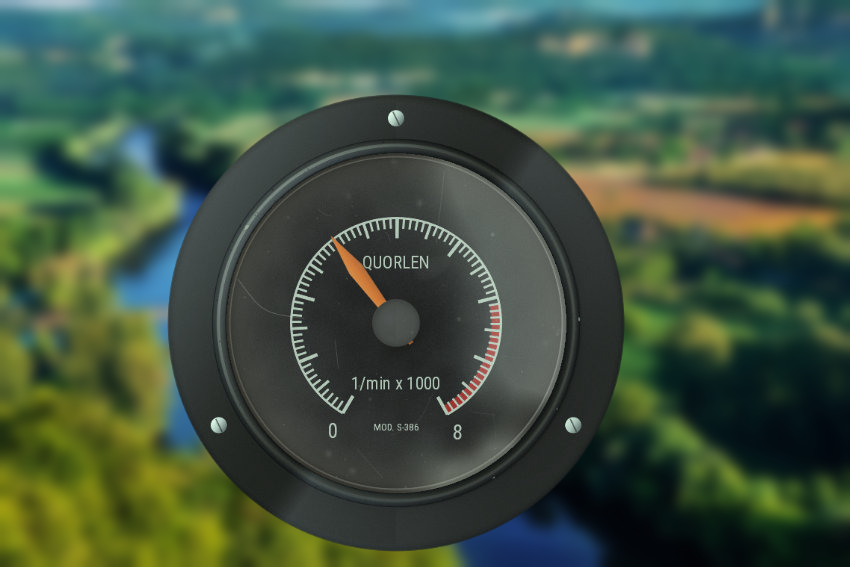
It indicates 3000; rpm
